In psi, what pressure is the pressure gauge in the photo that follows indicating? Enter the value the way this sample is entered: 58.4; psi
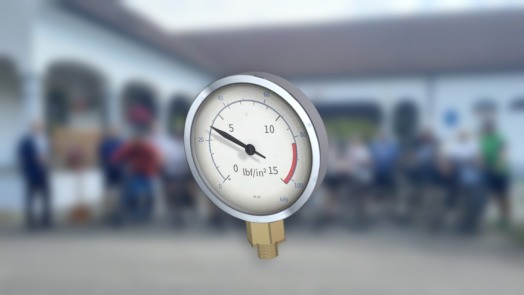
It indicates 4; psi
